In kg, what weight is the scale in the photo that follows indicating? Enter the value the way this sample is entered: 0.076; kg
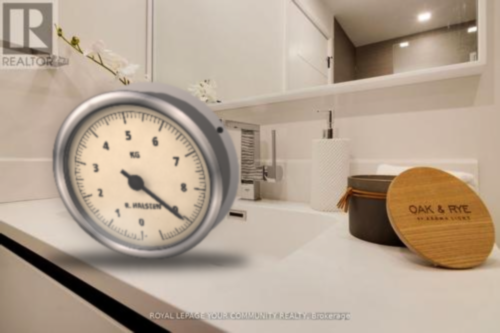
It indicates 9; kg
